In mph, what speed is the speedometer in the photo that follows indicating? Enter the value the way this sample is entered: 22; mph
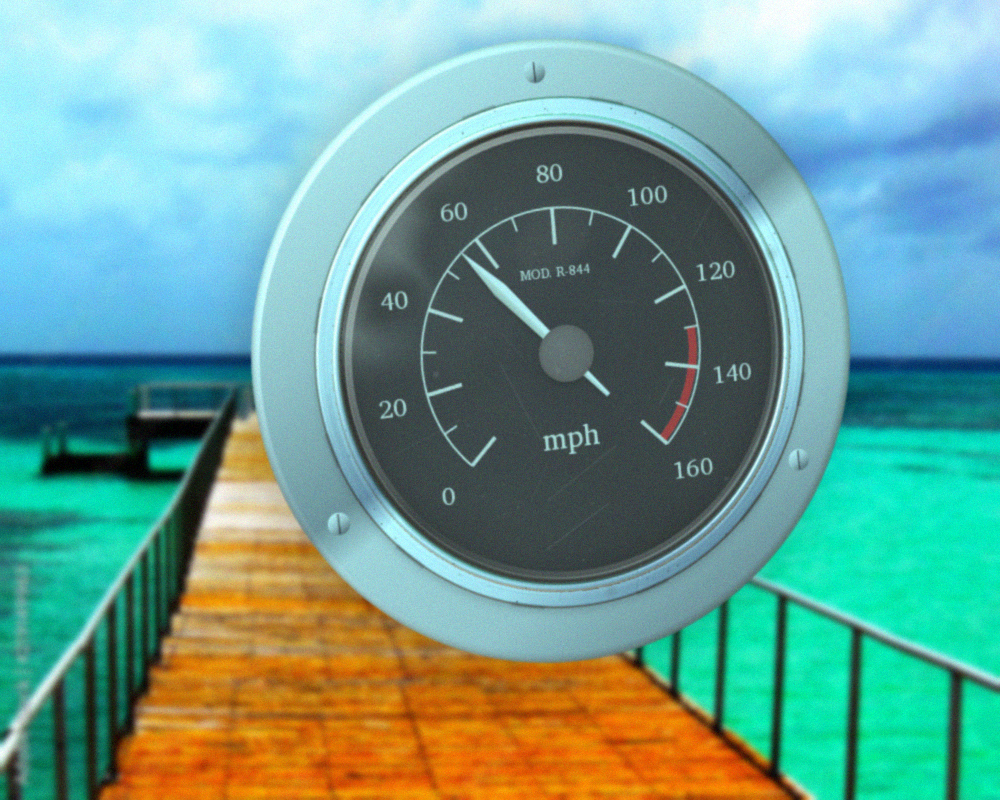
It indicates 55; mph
